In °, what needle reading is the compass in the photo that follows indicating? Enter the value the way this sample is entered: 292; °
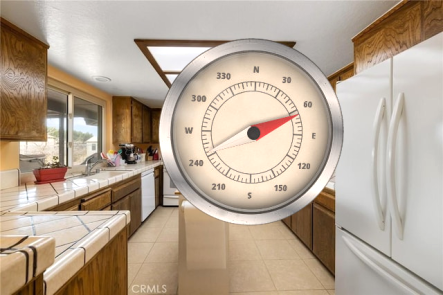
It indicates 65; °
